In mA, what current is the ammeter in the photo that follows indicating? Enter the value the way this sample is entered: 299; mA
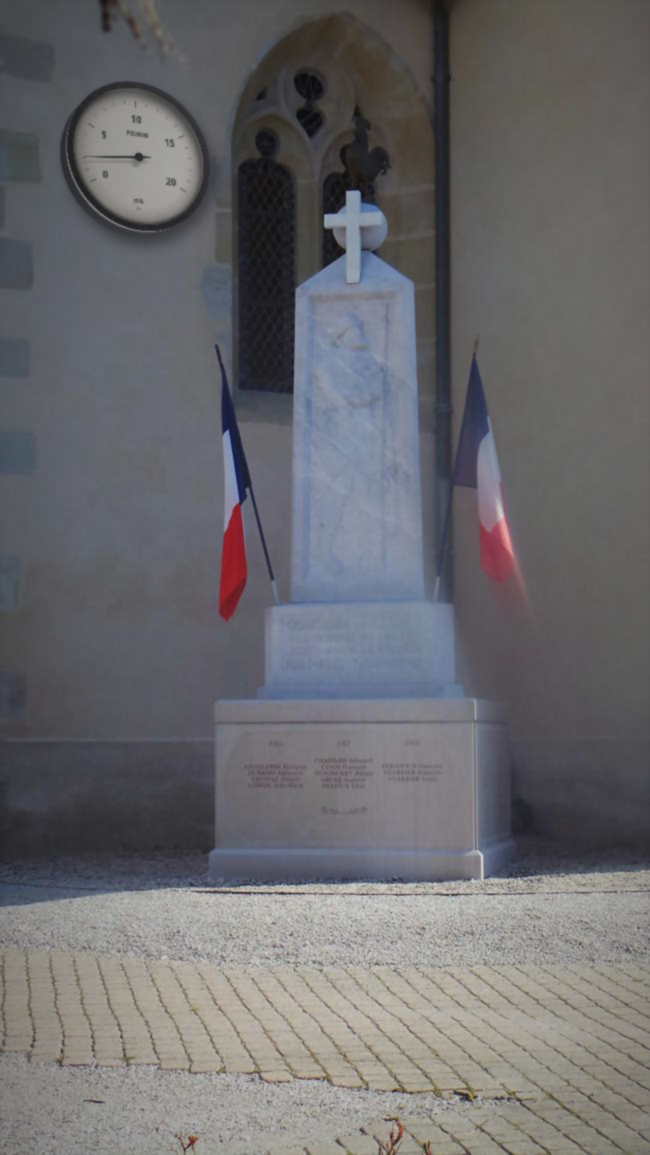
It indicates 2; mA
